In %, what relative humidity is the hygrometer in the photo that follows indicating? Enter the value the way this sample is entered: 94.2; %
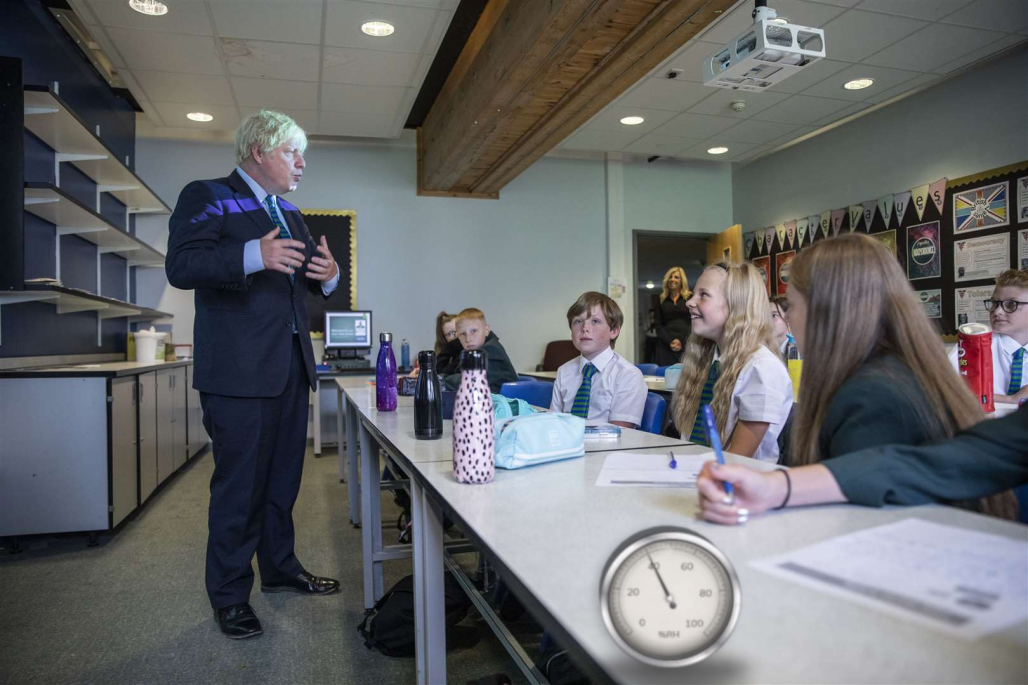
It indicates 40; %
